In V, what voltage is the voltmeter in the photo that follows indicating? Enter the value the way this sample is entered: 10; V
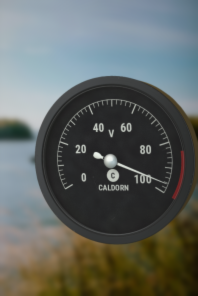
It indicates 96; V
